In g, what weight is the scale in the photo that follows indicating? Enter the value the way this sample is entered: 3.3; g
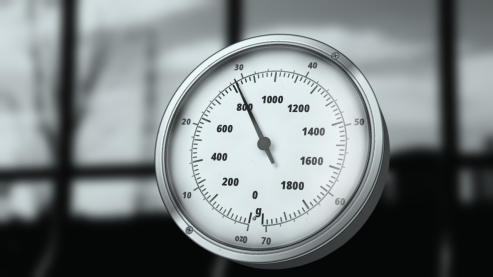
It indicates 820; g
